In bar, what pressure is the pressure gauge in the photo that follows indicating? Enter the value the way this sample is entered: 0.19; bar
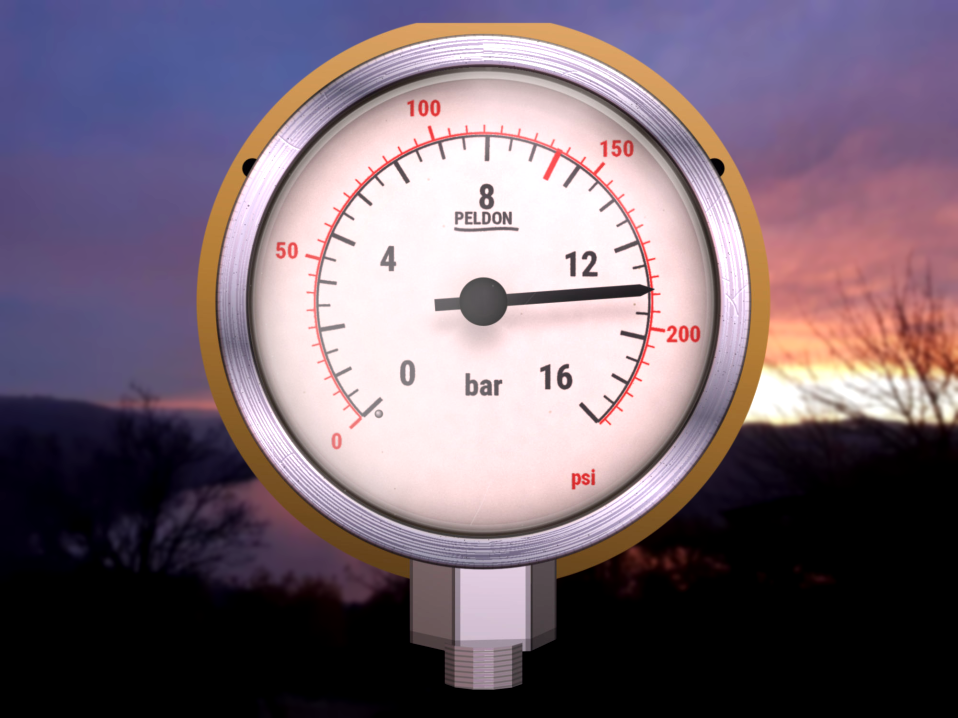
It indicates 13; bar
